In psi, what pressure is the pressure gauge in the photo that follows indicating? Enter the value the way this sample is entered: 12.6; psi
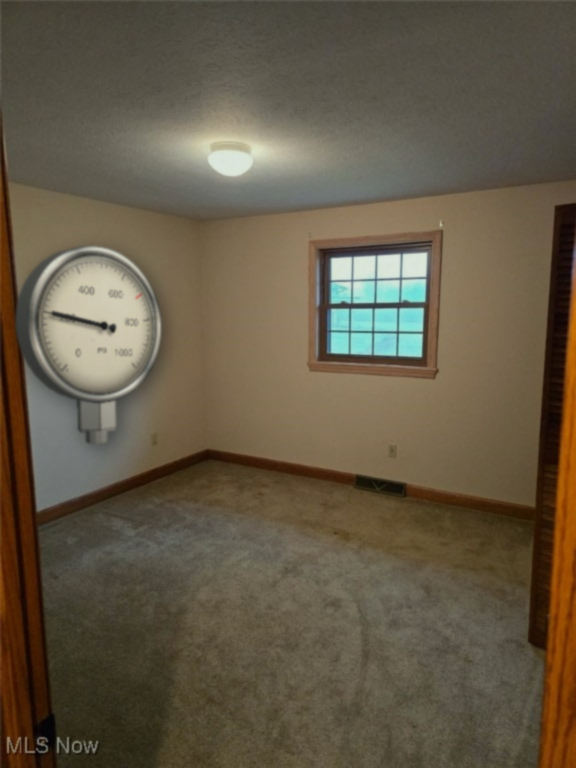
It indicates 200; psi
